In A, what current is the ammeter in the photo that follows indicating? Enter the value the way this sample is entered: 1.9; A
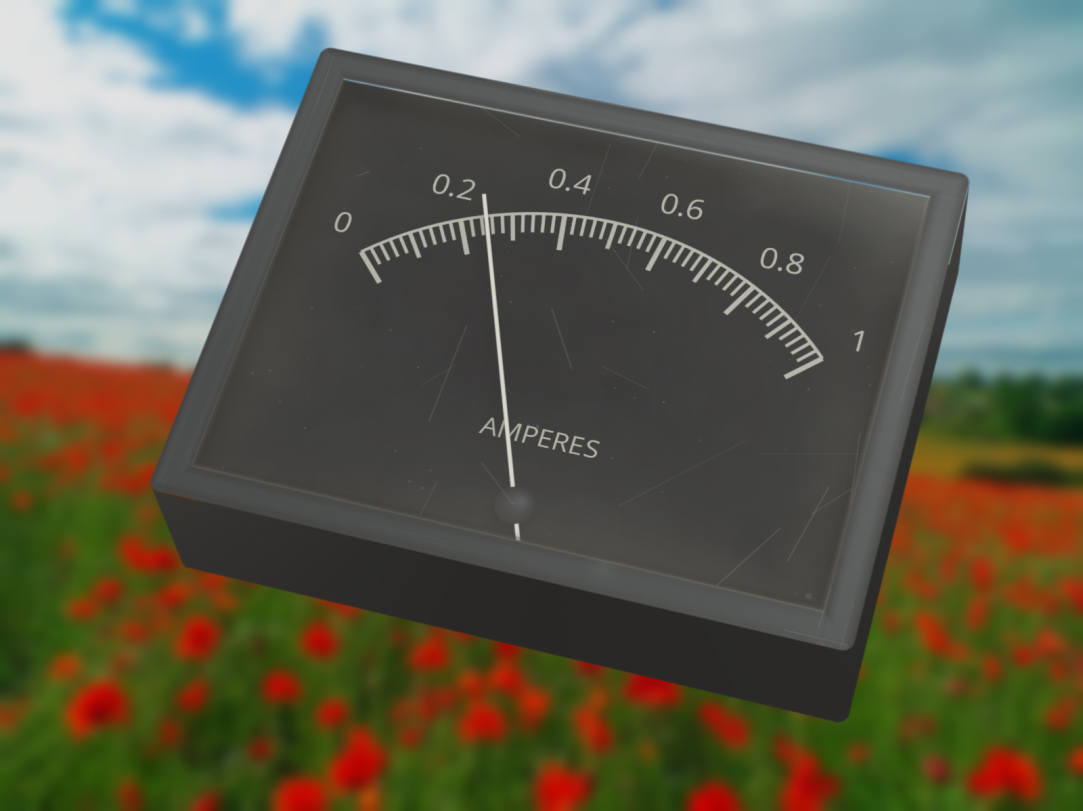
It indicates 0.25; A
